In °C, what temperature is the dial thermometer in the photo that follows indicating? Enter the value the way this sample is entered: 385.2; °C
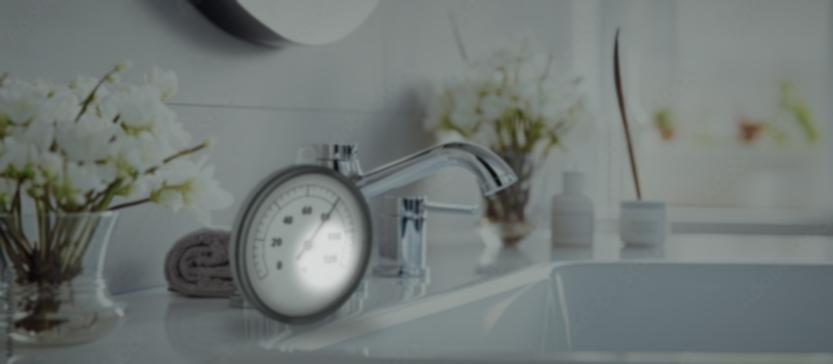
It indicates 80; °C
